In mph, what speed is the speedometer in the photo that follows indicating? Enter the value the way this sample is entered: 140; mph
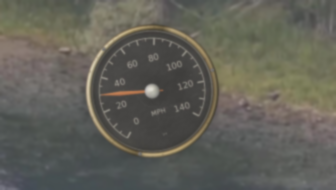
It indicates 30; mph
